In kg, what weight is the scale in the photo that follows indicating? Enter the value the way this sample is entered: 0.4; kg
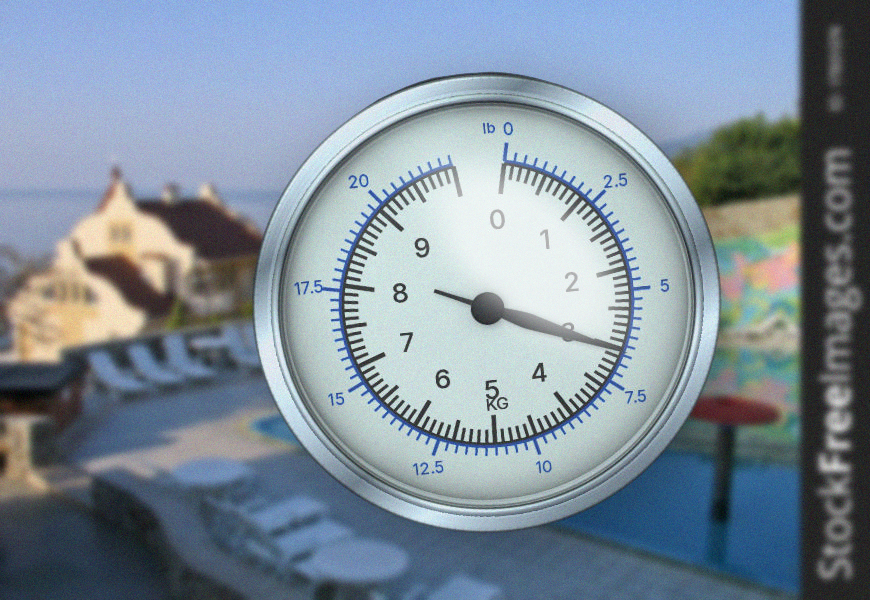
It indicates 3; kg
